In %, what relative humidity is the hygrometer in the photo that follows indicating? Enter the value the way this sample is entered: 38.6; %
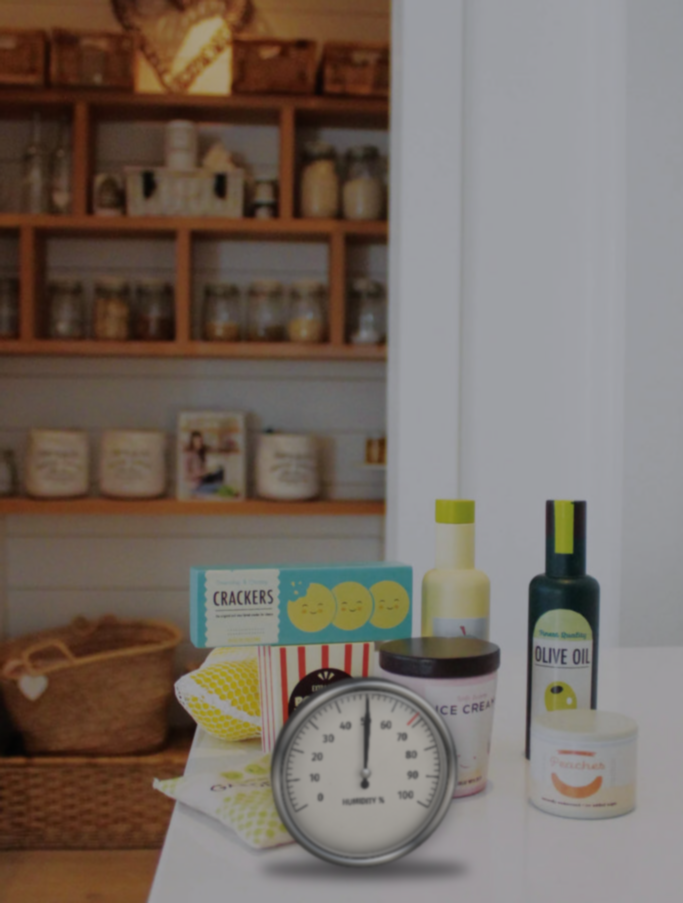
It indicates 50; %
